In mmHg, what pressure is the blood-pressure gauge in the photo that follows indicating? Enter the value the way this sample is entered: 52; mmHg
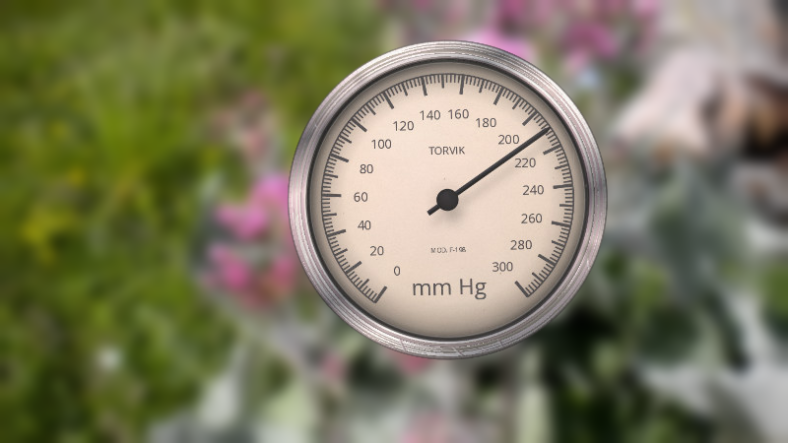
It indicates 210; mmHg
